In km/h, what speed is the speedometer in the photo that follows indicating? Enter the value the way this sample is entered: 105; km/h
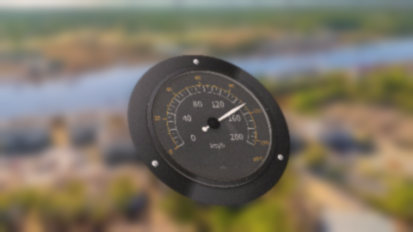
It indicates 150; km/h
